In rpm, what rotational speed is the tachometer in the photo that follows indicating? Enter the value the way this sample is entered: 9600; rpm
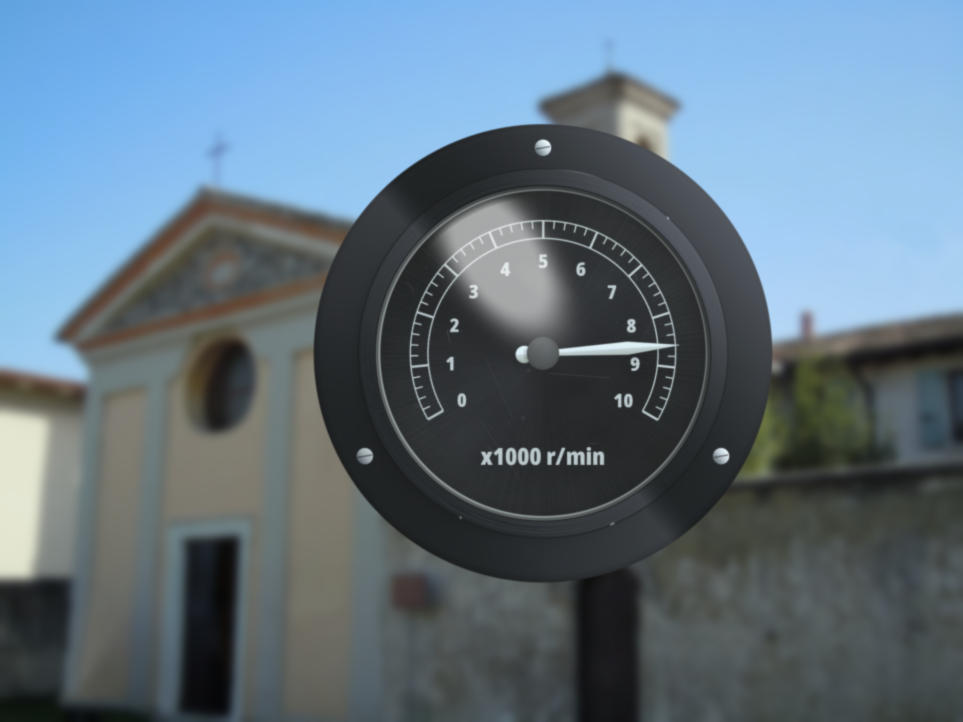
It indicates 8600; rpm
